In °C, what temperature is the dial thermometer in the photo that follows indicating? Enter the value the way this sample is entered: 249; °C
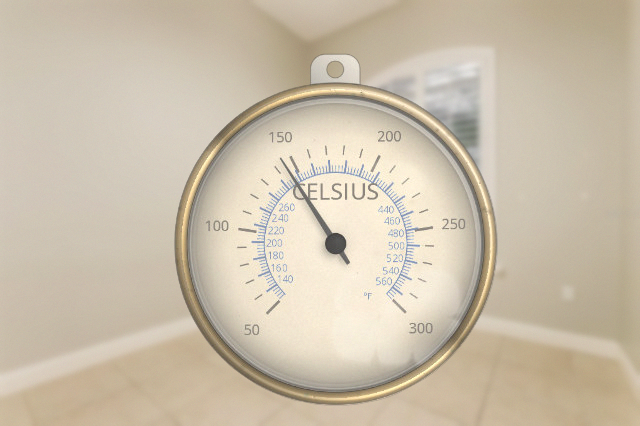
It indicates 145; °C
